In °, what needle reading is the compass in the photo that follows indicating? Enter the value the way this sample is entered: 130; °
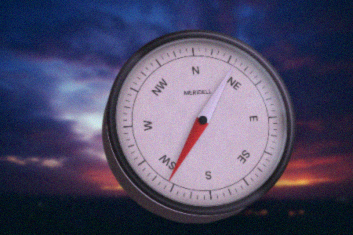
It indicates 215; °
